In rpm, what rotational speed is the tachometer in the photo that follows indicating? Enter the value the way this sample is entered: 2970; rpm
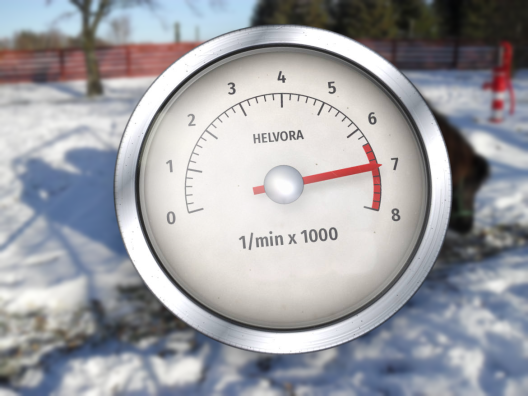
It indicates 7000; rpm
